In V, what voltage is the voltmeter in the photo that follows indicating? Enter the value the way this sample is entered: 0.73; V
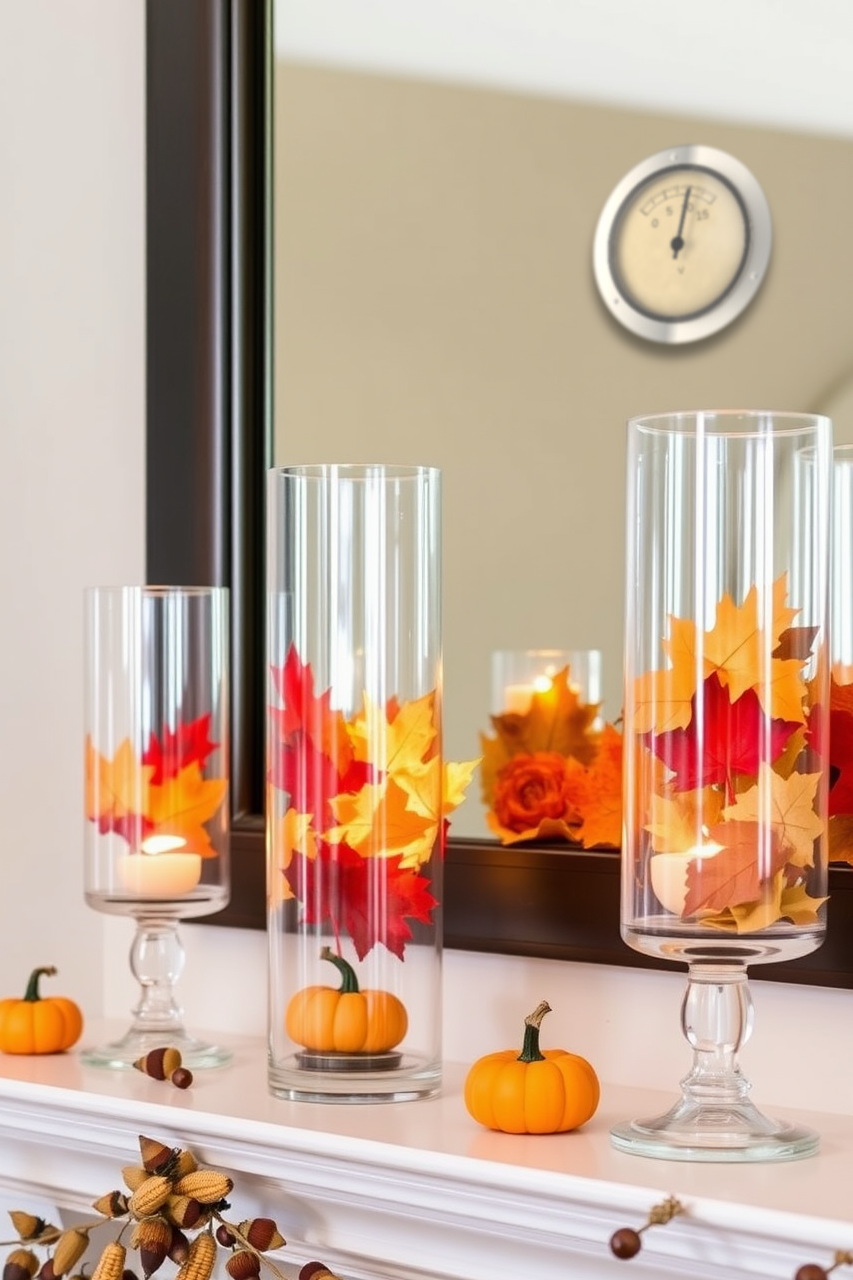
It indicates 10; V
